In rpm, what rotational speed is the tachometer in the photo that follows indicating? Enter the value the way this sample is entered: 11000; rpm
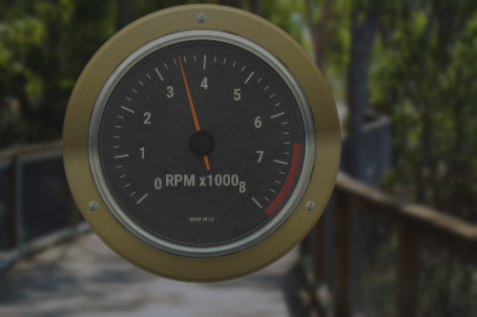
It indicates 3500; rpm
